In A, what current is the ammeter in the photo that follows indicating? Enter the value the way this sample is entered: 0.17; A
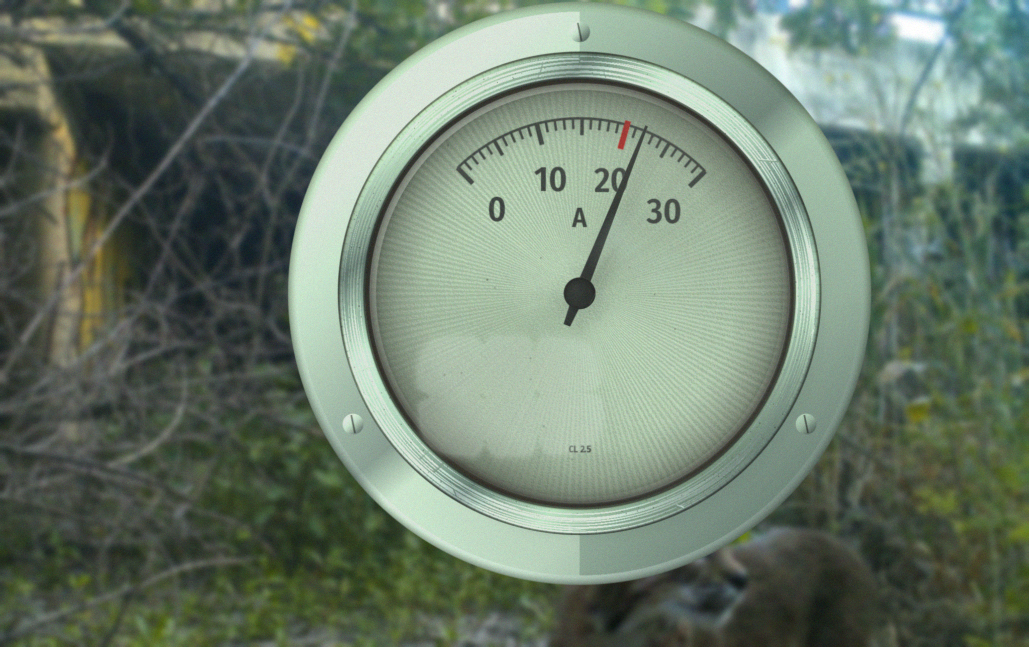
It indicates 22; A
